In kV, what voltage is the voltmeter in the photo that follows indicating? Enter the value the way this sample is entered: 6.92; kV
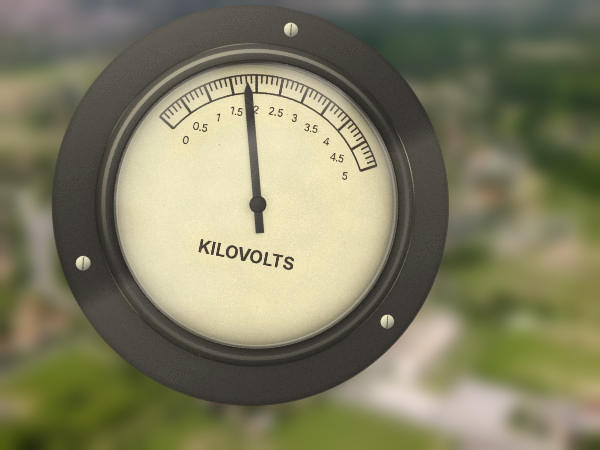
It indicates 1.8; kV
